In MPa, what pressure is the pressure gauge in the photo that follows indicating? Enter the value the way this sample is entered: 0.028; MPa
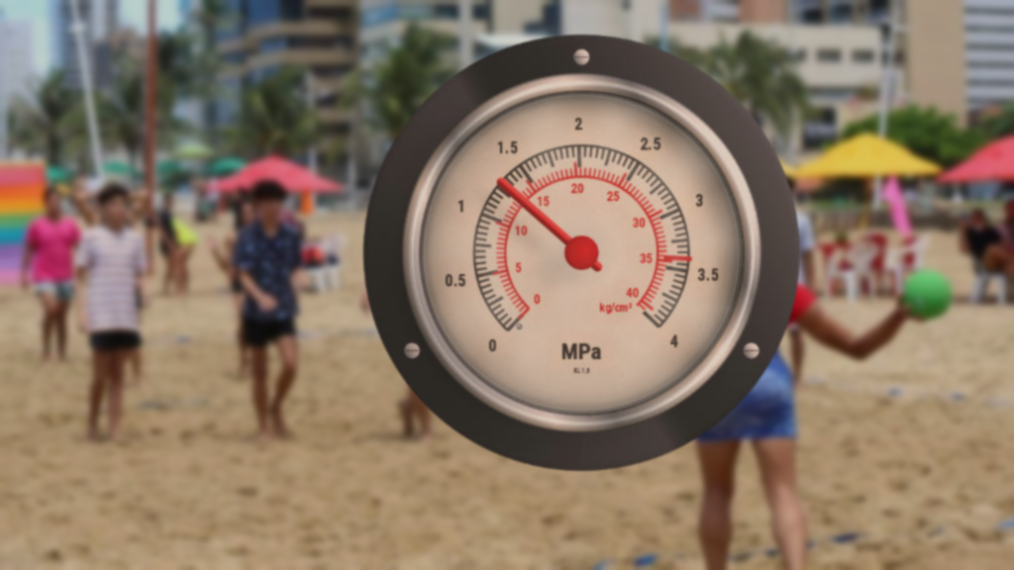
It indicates 1.3; MPa
